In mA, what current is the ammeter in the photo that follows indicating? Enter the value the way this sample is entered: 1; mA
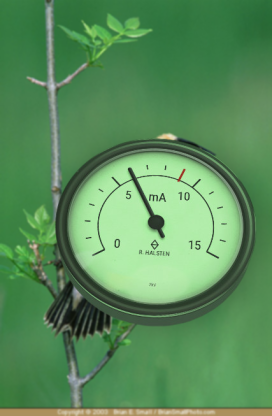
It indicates 6; mA
